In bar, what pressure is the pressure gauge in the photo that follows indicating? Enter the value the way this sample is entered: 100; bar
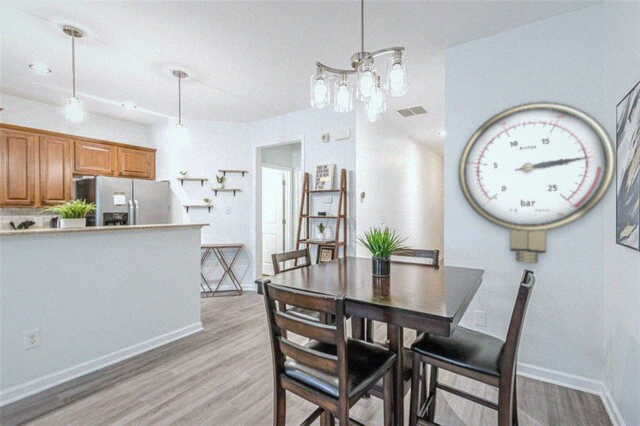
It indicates 20; bar
